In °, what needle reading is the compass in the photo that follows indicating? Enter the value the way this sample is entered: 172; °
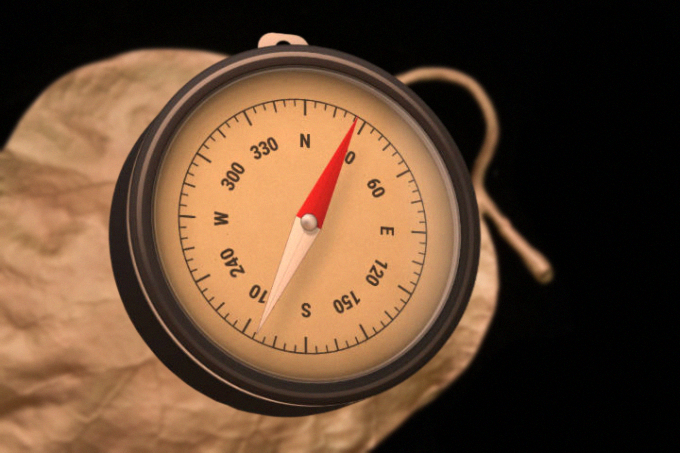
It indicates 25; °
